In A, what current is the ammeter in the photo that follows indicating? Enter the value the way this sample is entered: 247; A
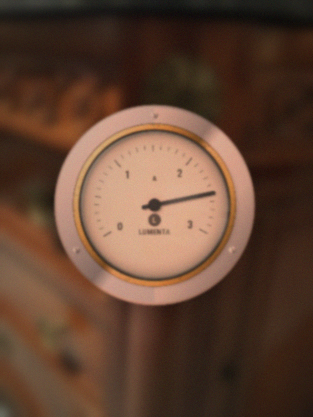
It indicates 2.5; A
